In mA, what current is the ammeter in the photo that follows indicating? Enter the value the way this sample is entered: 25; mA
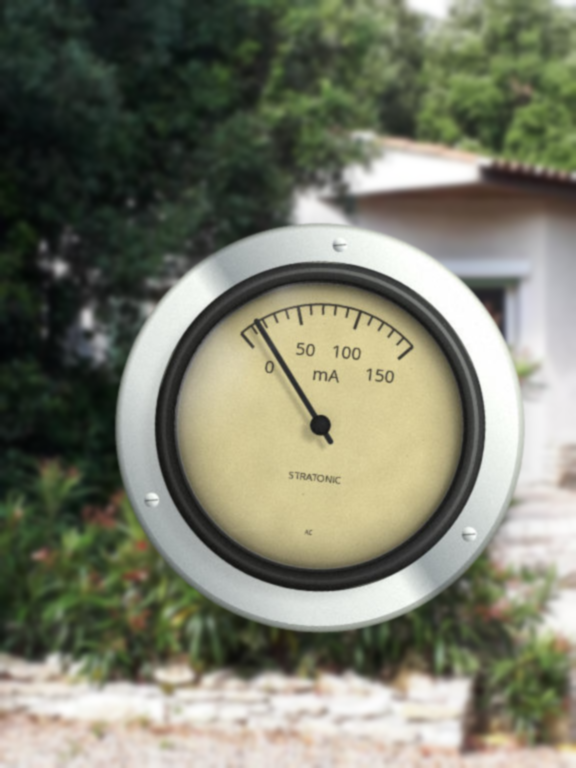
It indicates 15; mA
